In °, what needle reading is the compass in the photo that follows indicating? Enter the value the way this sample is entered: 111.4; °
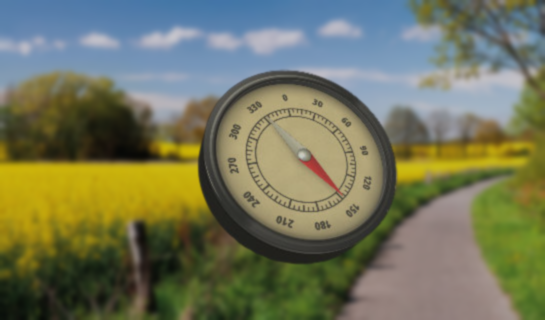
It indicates 150; °
